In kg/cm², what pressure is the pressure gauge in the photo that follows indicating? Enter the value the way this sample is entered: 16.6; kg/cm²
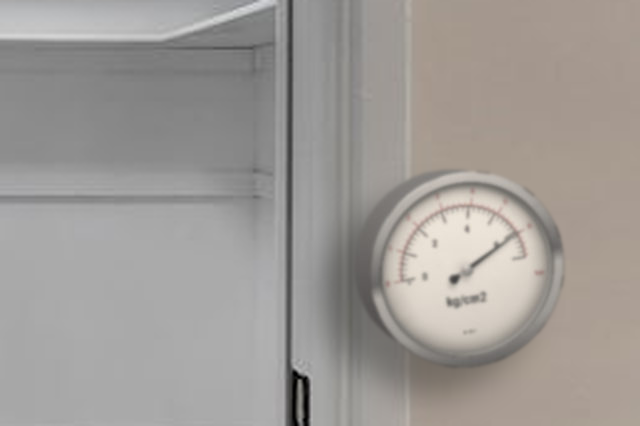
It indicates 6; kg/cm²
